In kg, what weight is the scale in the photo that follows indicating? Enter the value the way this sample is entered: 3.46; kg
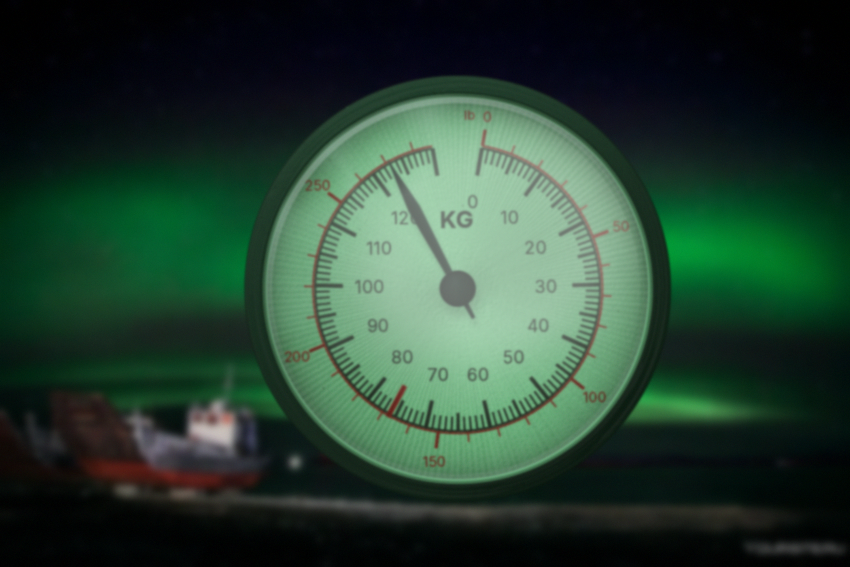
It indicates 123; kg
